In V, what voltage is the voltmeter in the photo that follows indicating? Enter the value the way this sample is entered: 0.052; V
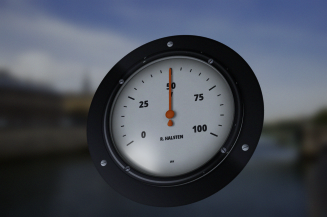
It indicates 50; V
